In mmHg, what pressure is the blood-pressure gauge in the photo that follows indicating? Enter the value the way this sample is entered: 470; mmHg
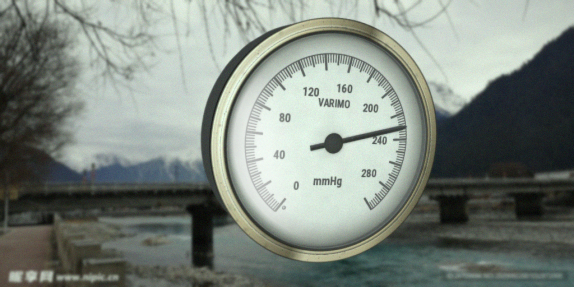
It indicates 230; mmHg
